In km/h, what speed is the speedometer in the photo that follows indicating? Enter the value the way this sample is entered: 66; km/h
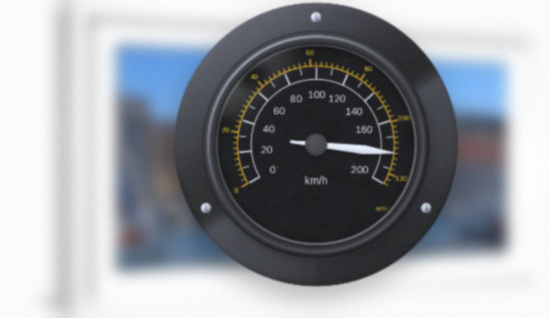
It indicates 180; km/h
